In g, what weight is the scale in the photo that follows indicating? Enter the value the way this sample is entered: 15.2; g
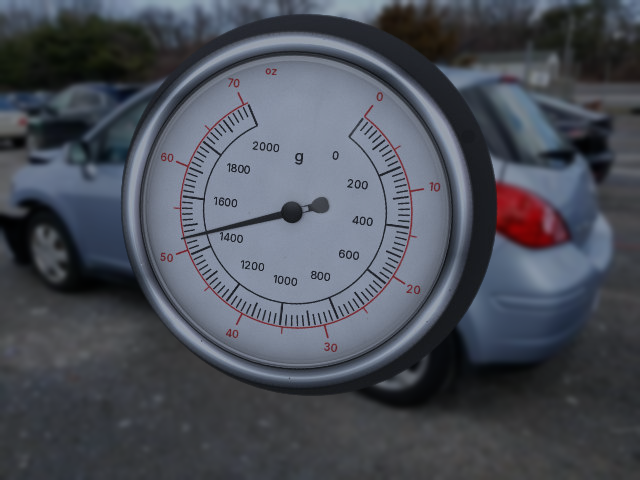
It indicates 1460; g
